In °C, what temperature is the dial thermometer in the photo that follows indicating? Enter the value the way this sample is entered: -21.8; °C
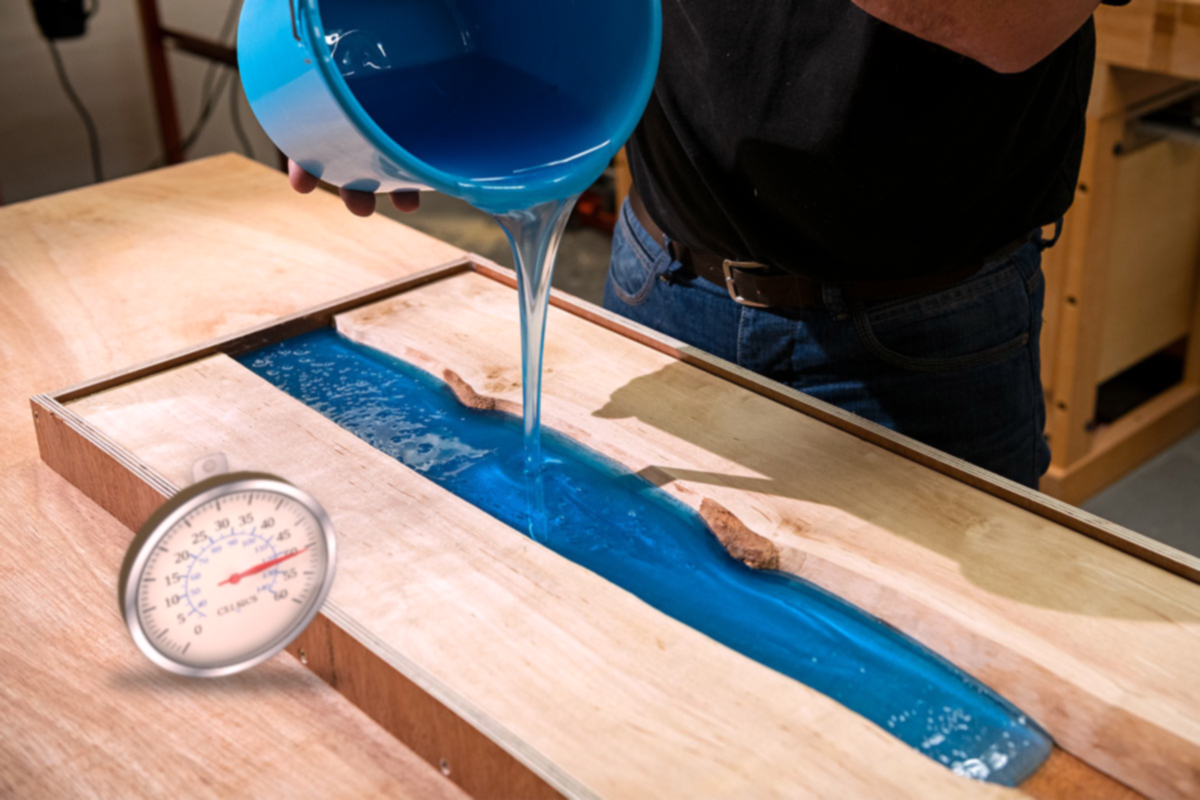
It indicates 50; °C
